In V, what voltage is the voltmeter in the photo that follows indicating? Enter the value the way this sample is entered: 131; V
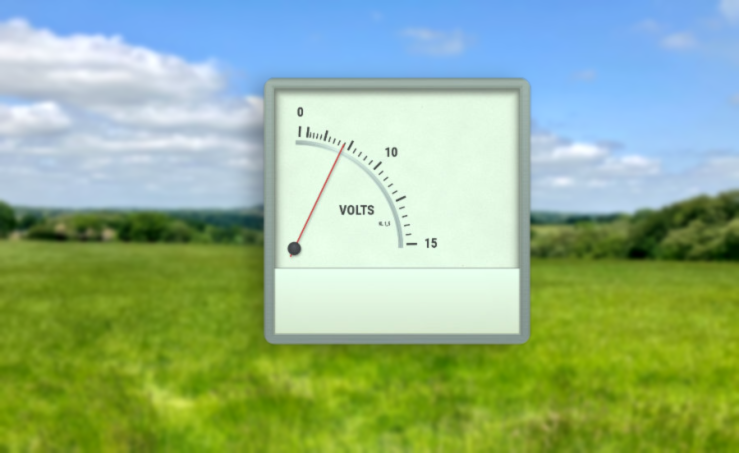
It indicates 7; V
